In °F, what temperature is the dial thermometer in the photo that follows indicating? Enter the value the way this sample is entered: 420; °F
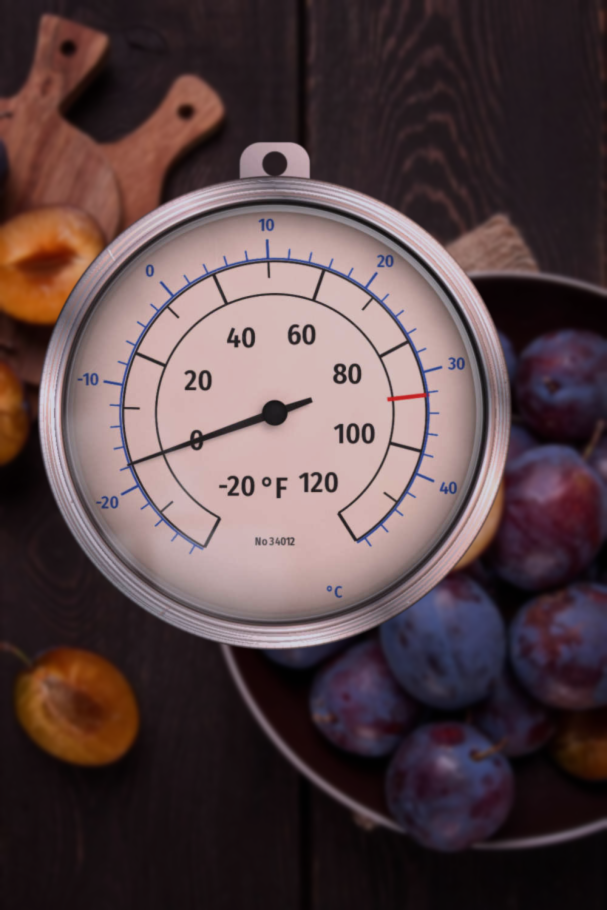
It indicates 0; °F
